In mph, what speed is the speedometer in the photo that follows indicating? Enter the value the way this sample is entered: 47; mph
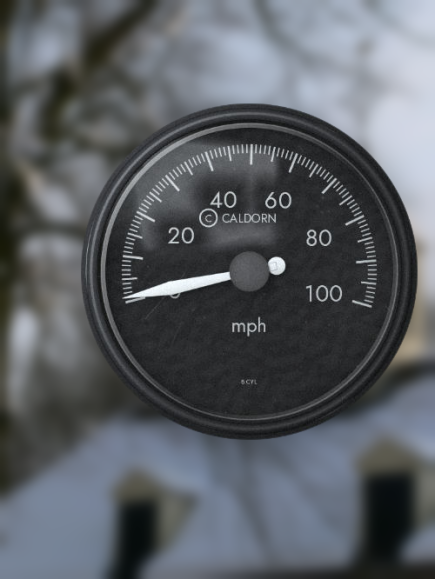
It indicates 1; mph
